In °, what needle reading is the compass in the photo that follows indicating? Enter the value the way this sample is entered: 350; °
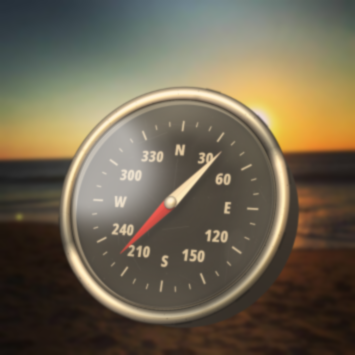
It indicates 220; °
